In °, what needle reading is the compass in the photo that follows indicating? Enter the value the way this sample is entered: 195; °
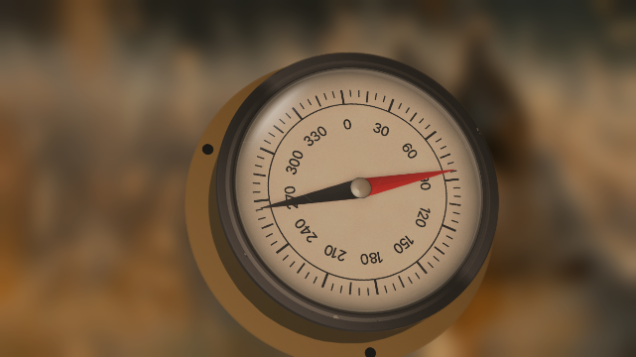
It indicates 85; °
